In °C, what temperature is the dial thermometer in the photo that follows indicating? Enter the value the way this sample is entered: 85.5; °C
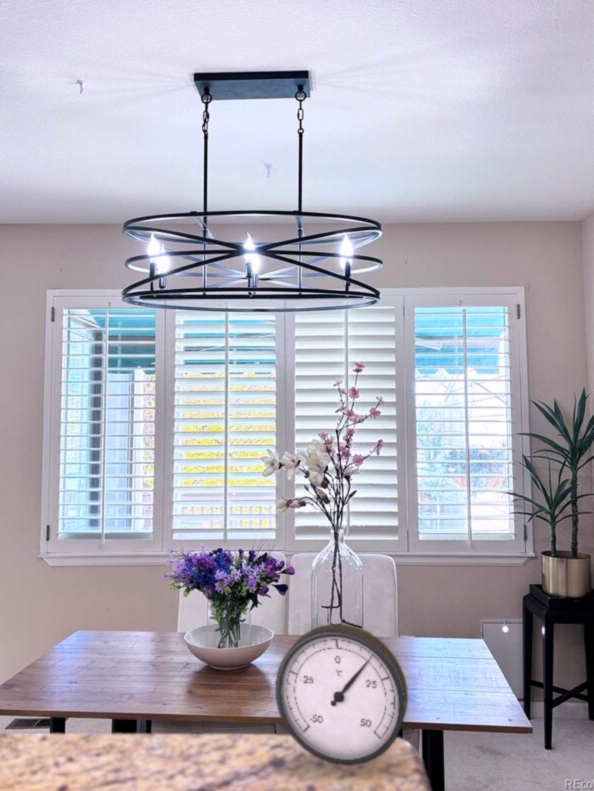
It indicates 15; °C
